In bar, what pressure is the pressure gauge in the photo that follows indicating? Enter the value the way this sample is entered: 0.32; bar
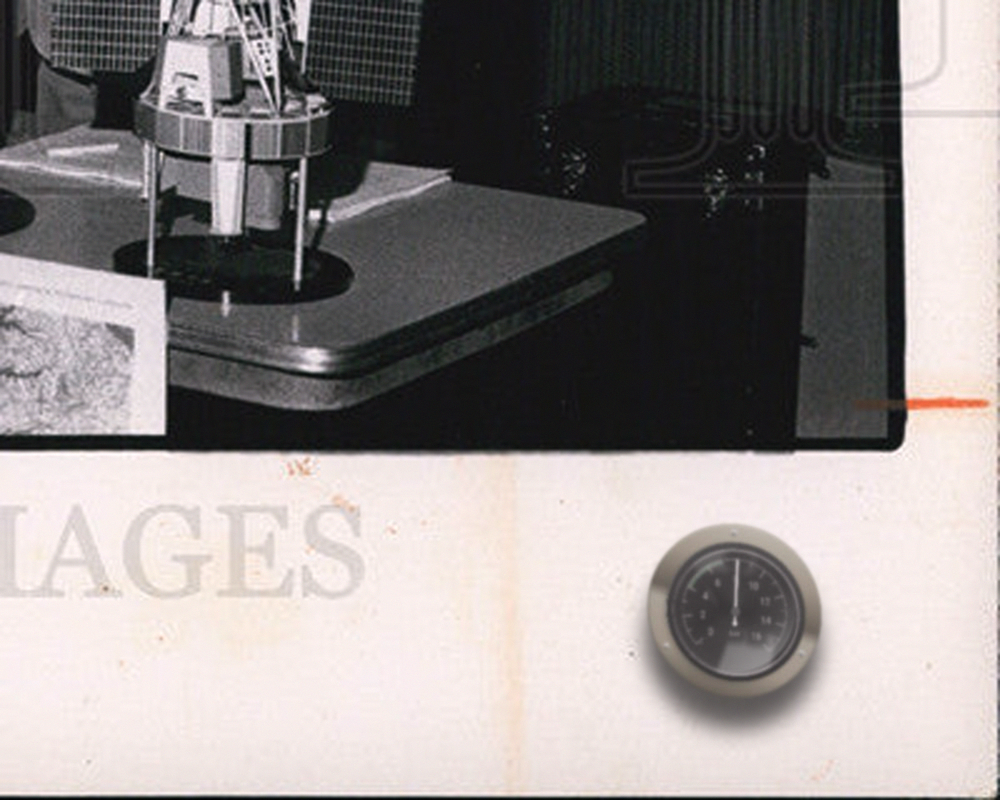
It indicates 8; bar
